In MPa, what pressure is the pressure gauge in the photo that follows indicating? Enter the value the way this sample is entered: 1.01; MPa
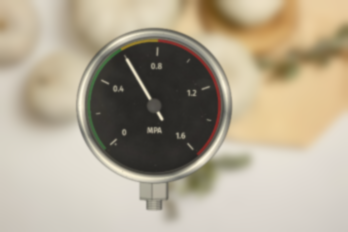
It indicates 0.6; MPa
